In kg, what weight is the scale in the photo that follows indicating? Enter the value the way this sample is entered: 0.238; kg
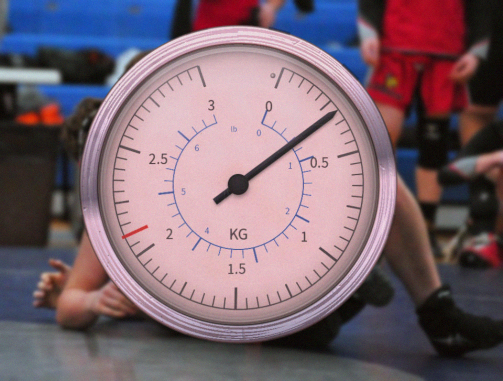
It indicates 0.3; kg
